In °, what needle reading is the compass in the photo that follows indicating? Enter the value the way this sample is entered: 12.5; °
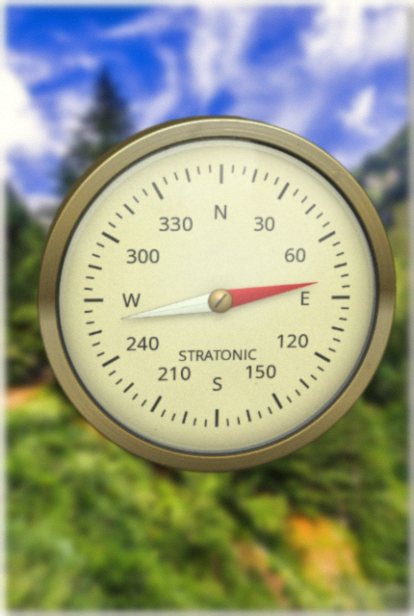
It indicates 80; °
